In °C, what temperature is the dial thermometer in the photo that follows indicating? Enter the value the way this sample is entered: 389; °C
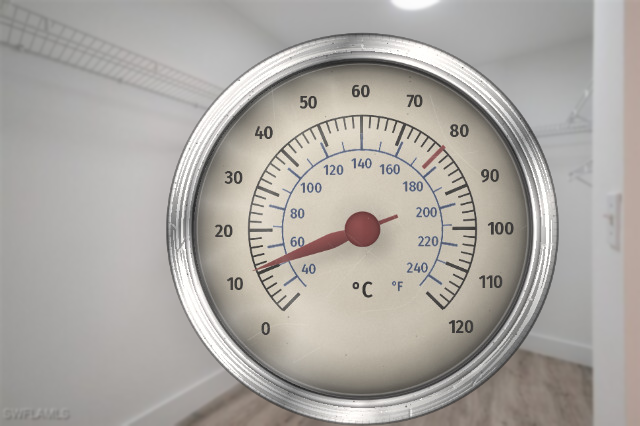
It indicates 11; °C
